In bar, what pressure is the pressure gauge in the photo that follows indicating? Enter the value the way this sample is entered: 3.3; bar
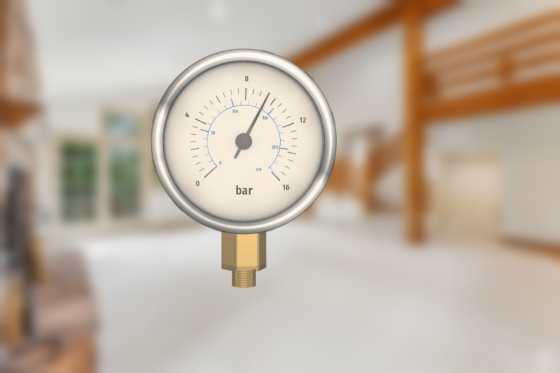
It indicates 9.5; bar
